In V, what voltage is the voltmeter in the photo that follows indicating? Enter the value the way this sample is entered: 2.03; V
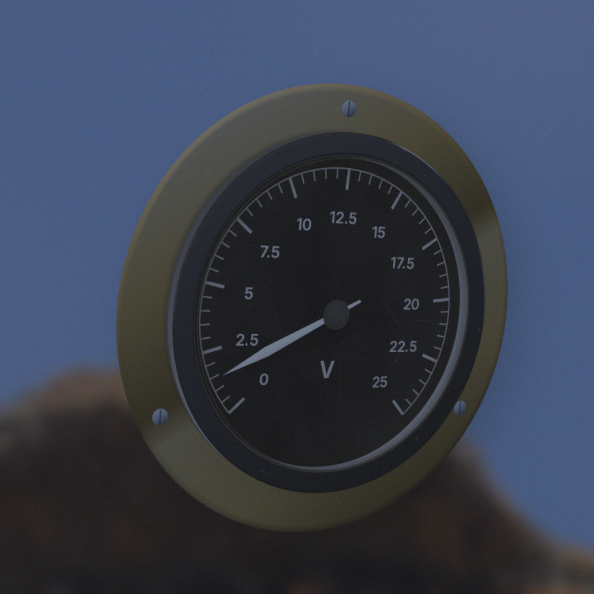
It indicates 1.5; V
